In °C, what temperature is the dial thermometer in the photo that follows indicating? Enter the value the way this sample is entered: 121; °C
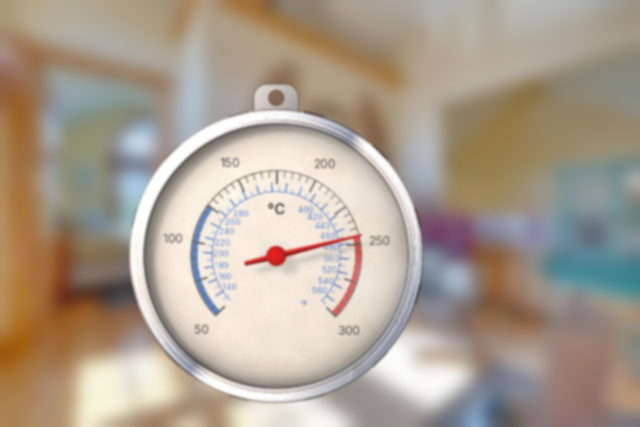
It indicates 245; °C
